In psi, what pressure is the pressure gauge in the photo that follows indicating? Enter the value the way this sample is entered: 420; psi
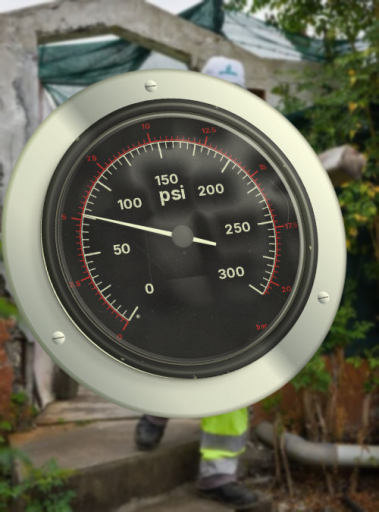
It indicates 75; psi
